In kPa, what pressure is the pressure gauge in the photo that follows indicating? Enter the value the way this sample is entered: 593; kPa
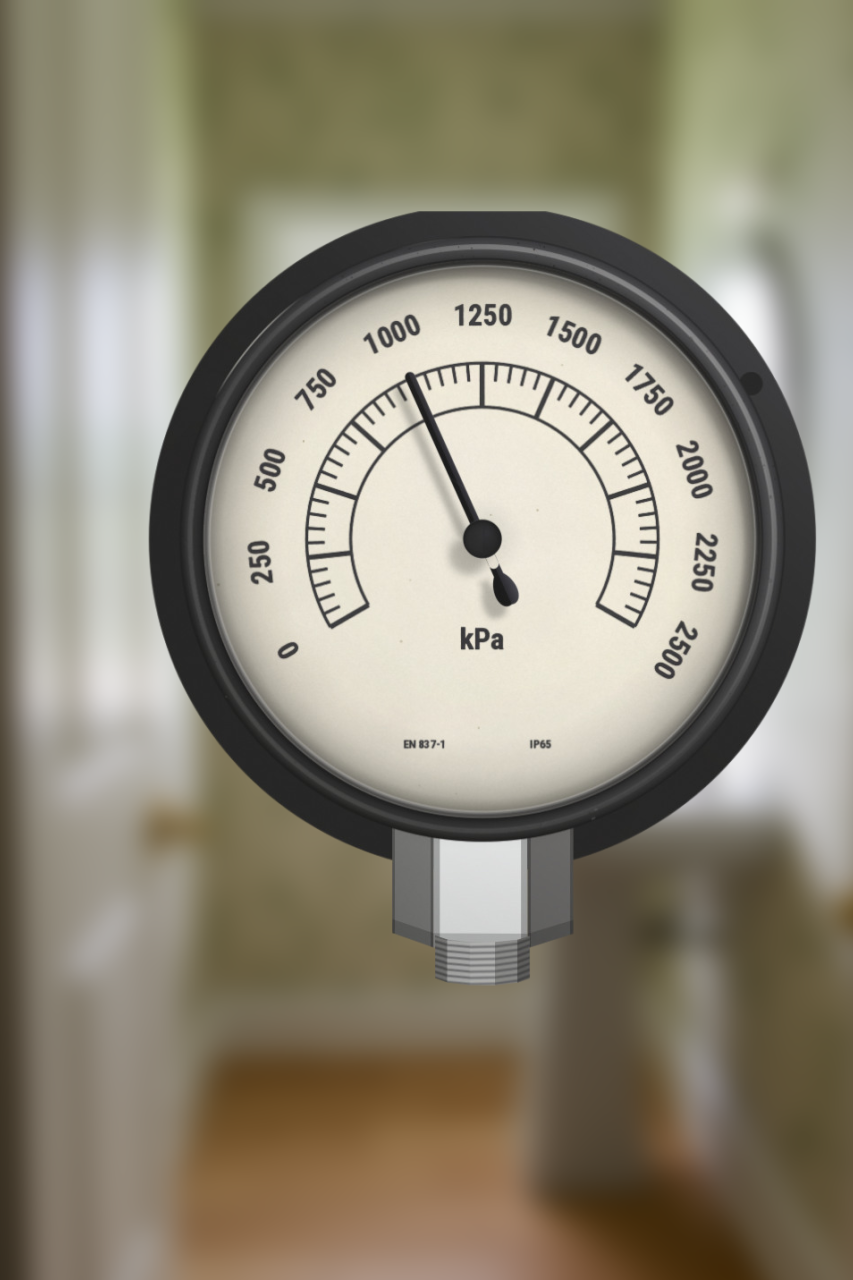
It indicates 1000; kPa
